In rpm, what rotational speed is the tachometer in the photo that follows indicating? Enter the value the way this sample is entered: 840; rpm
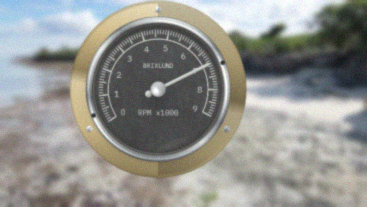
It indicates 7000; rpm
